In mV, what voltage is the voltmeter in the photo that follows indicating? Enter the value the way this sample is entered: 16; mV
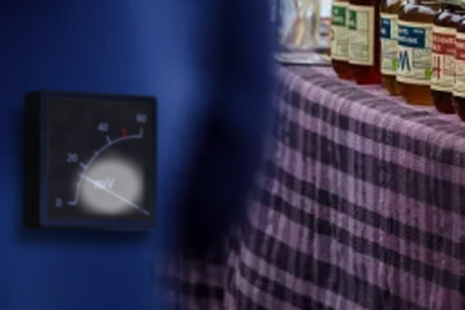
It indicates 15; mV
